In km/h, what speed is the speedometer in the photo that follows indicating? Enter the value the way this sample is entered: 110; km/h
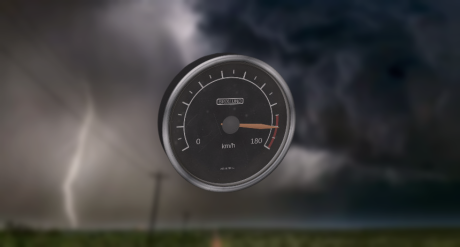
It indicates 160; km/h
